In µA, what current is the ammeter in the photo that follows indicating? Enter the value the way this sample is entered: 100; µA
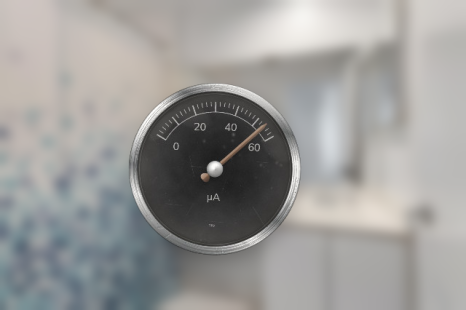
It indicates 54; µA
